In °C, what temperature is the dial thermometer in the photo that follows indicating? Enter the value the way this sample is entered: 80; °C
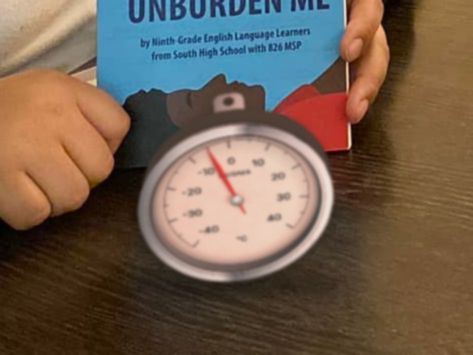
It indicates -5; °C
